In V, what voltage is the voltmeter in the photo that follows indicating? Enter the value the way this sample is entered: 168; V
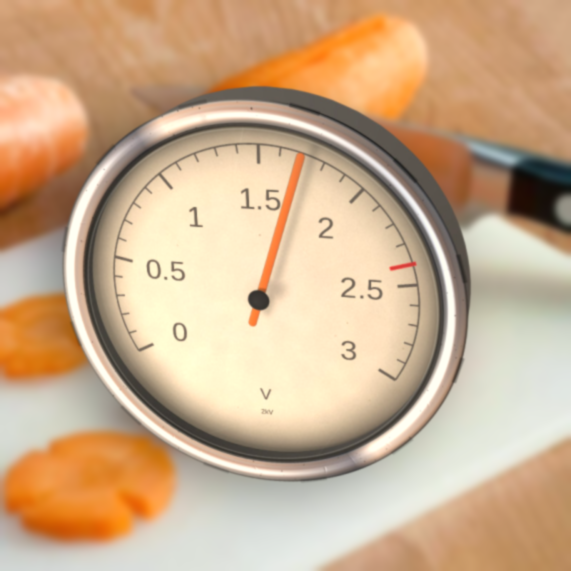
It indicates 1.7; V
